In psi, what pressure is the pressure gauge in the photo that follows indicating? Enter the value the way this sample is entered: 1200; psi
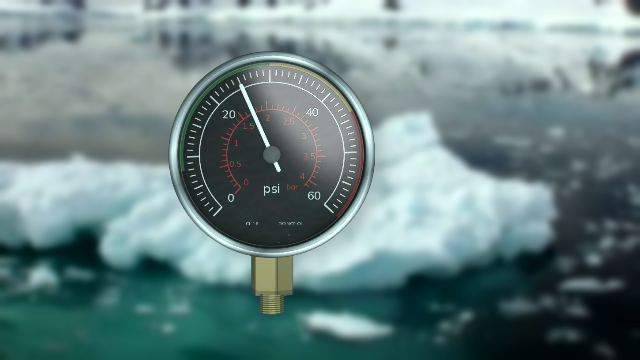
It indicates 25; psi
